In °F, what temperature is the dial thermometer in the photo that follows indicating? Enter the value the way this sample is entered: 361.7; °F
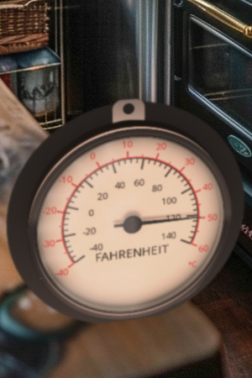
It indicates 120; °F
